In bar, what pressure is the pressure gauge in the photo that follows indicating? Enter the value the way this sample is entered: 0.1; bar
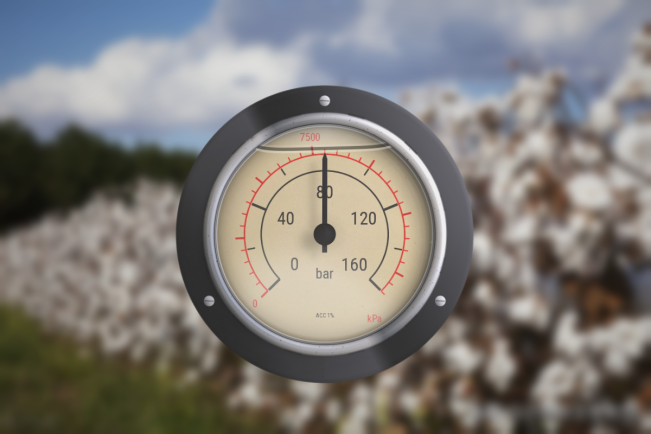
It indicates 80; bar
